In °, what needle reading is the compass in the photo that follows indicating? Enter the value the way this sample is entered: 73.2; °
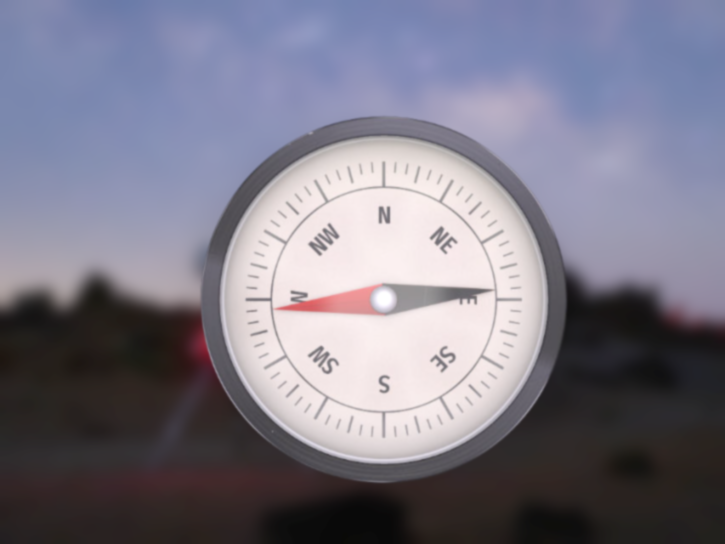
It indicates 265; °
